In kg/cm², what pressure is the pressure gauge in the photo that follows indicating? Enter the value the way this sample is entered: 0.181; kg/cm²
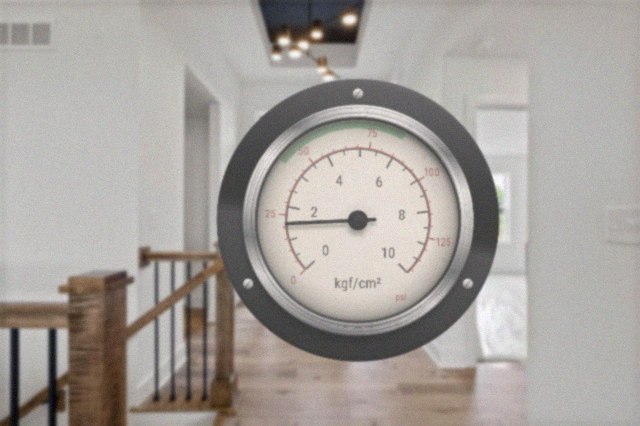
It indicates 1.5; kg/cm²
